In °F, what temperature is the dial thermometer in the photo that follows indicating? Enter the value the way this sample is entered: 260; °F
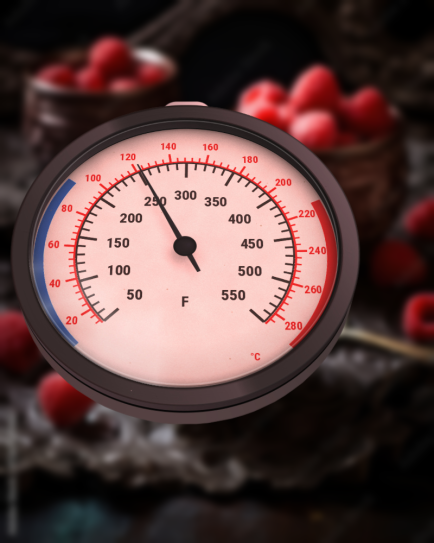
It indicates 250; °F
